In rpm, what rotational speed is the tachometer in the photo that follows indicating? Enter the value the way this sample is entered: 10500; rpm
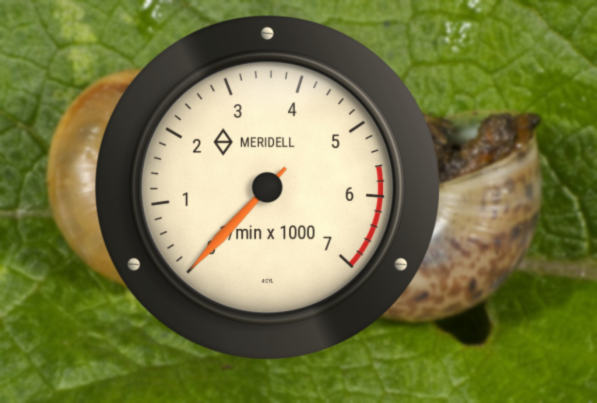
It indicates 0; rpm
